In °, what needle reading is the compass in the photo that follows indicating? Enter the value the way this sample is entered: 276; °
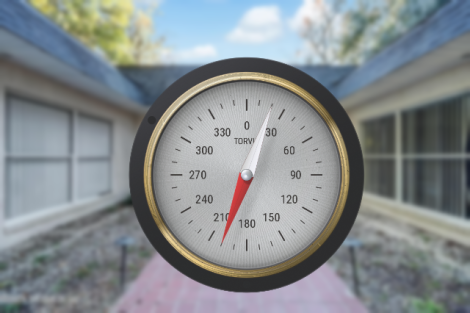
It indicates 200; °
